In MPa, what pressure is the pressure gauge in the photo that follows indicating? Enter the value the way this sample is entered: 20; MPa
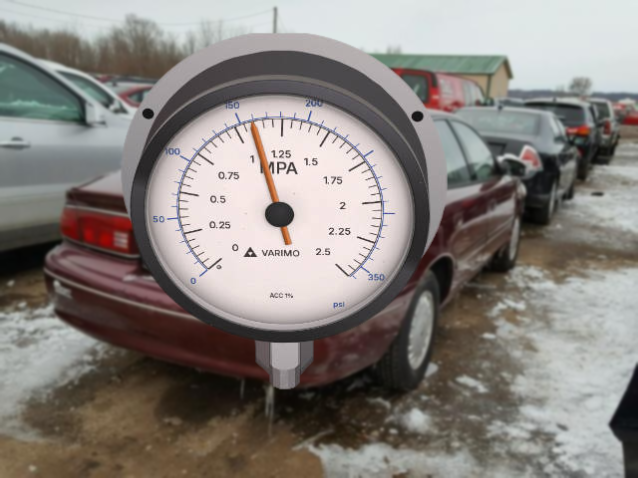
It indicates 1.1; MPa
